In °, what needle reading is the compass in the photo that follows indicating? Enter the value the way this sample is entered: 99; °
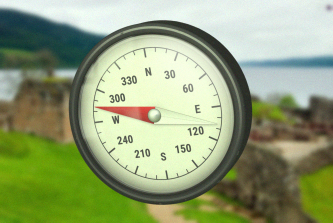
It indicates 285; °
